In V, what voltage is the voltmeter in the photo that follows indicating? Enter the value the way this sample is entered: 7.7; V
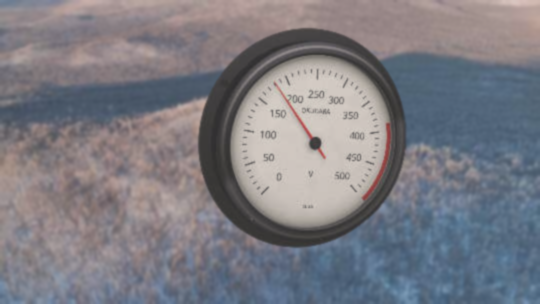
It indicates 180; V
